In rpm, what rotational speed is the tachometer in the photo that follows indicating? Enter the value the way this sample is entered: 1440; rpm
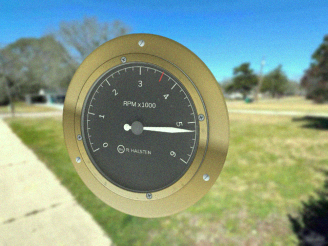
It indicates 5200; rpm
